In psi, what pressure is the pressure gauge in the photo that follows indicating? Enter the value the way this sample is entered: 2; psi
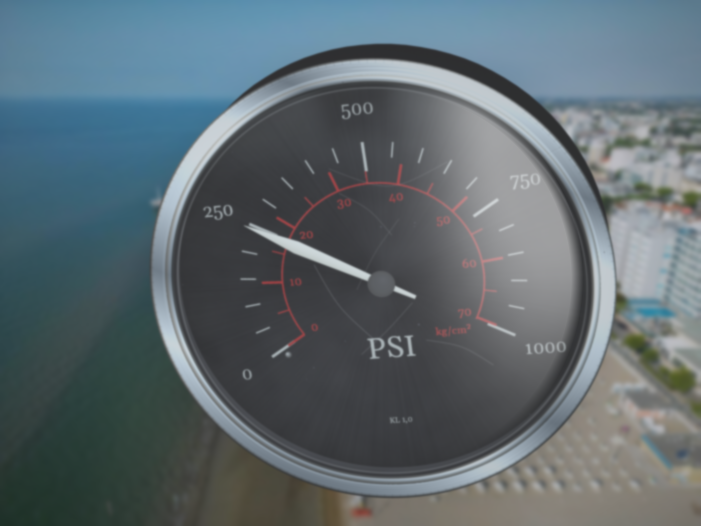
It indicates 250; psi
